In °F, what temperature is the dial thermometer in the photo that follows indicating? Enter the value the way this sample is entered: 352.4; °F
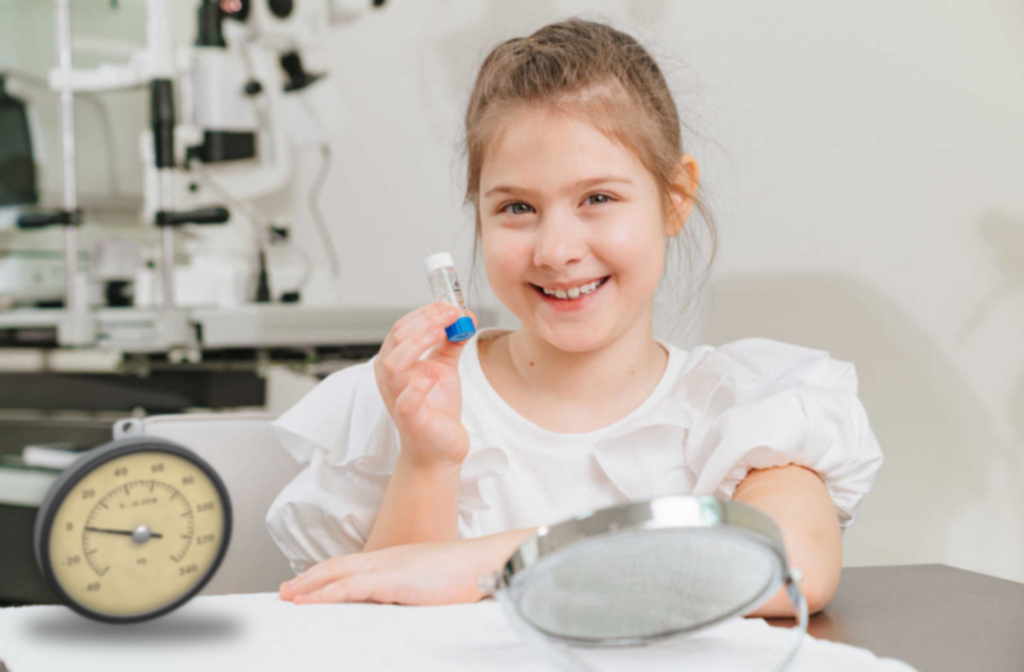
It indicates 0; °F
